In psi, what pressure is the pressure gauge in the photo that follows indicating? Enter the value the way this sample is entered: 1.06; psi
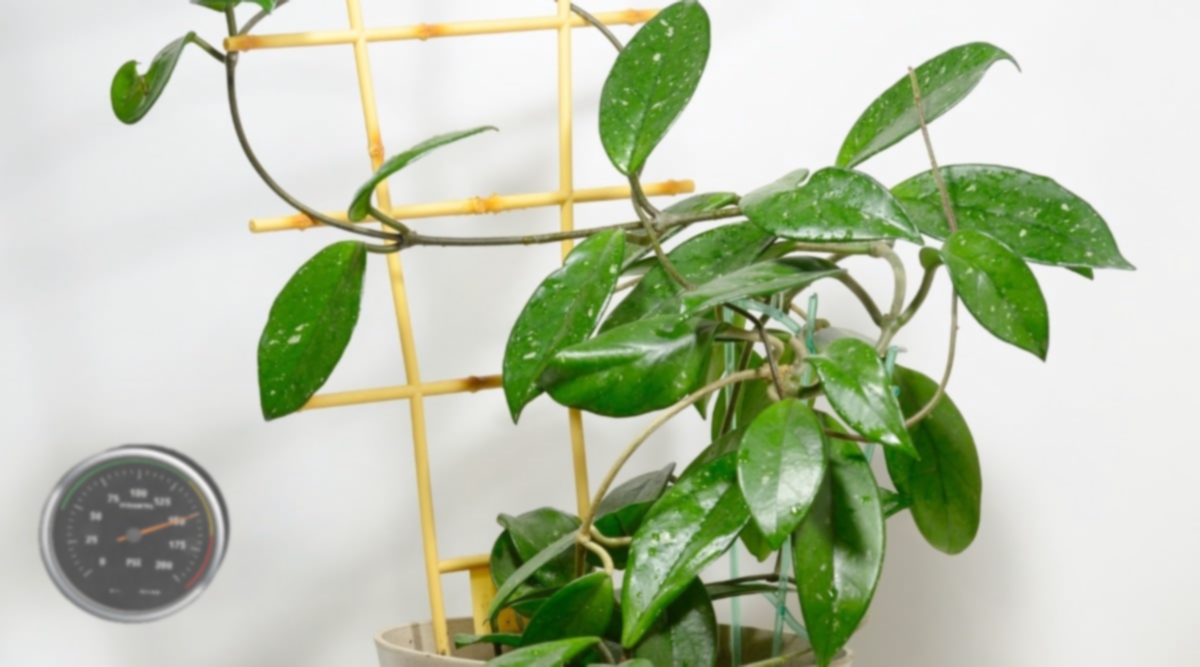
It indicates 150; psi
